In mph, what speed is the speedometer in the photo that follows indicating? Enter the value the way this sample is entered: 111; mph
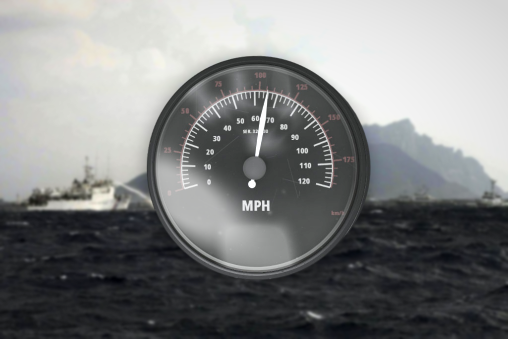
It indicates 66; mph
